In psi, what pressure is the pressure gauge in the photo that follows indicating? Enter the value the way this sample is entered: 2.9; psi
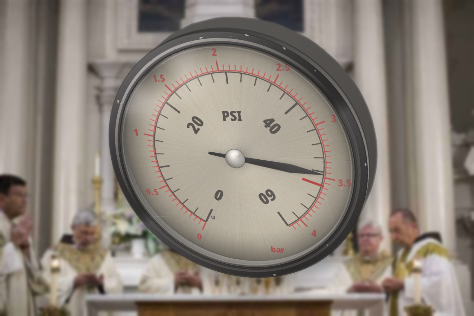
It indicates 50; psi
